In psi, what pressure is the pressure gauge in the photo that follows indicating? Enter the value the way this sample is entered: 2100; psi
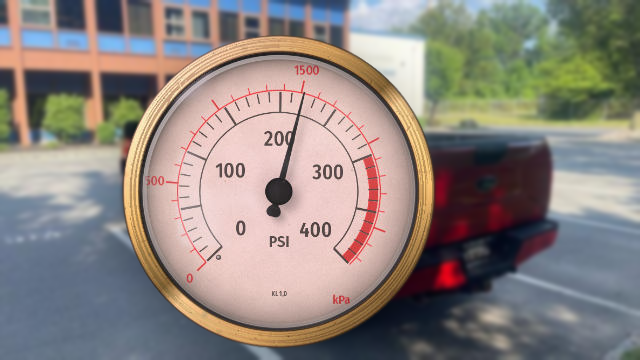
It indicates 220; psi
